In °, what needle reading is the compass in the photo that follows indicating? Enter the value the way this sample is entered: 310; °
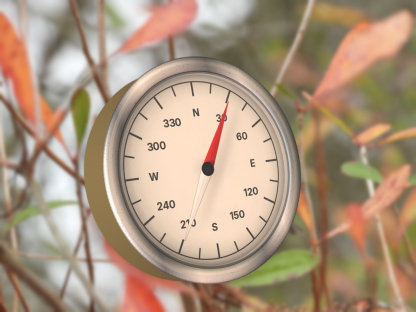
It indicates 30; °
